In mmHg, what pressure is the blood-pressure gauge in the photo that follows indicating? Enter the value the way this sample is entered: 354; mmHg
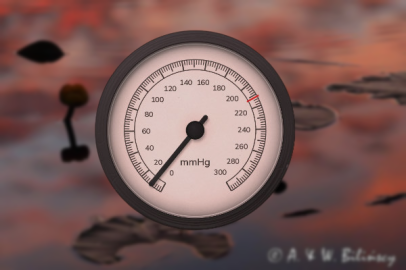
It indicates 10; mmHg
